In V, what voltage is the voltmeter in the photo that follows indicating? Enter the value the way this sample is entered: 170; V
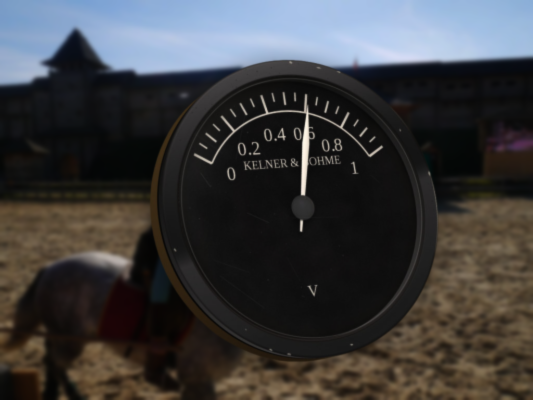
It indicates 0.6; V
